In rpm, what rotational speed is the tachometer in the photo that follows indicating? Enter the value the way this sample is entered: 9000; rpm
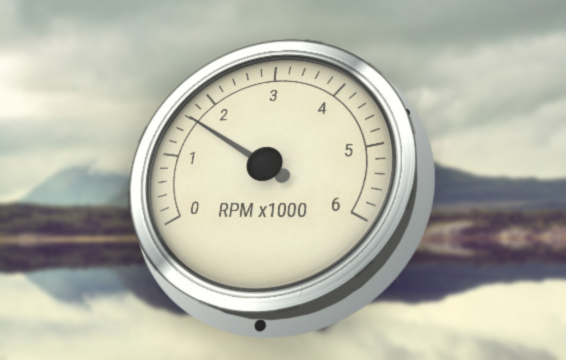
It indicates 1600; rpm
